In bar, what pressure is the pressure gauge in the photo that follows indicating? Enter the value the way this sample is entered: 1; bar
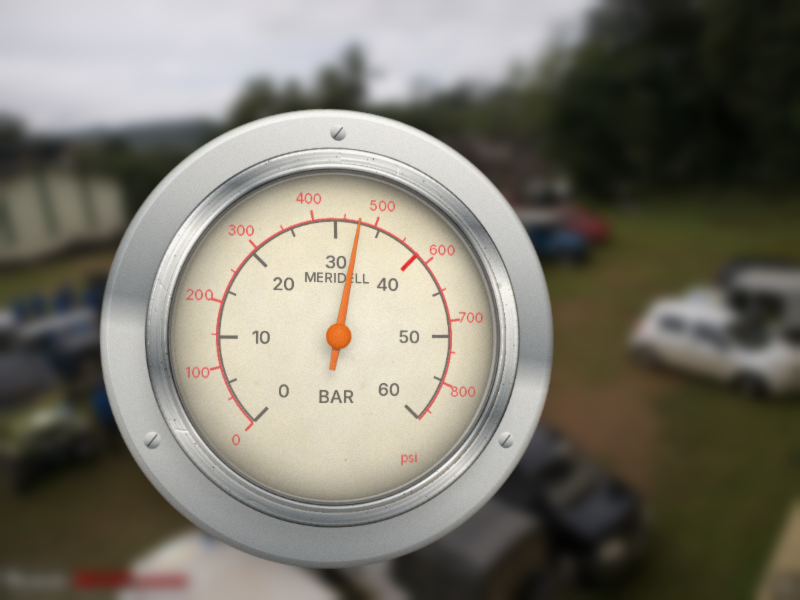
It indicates 32.5; bar
